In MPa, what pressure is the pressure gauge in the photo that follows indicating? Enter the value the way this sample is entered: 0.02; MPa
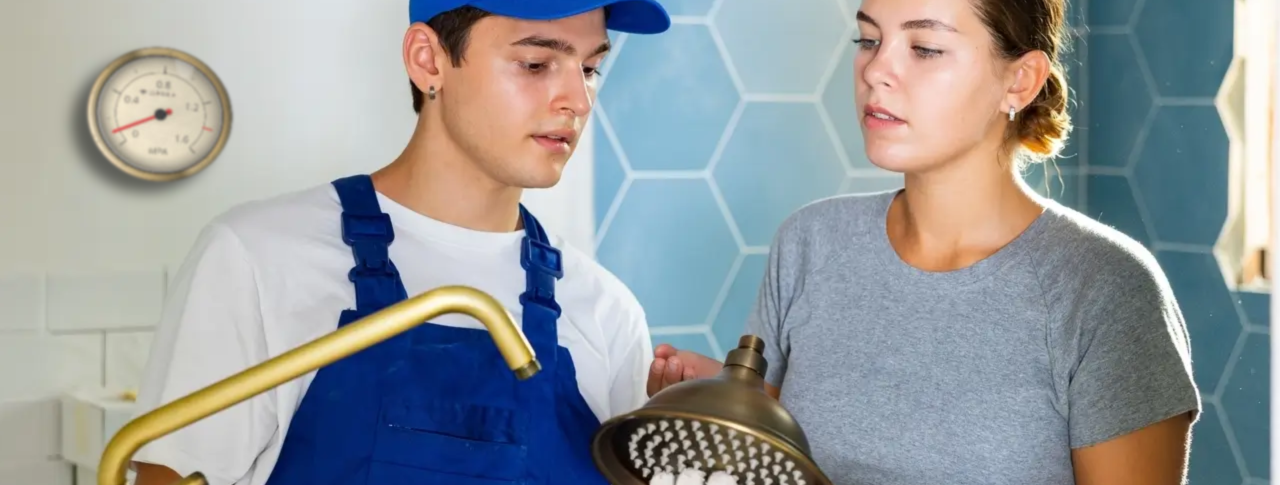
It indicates 0.1; MPa
